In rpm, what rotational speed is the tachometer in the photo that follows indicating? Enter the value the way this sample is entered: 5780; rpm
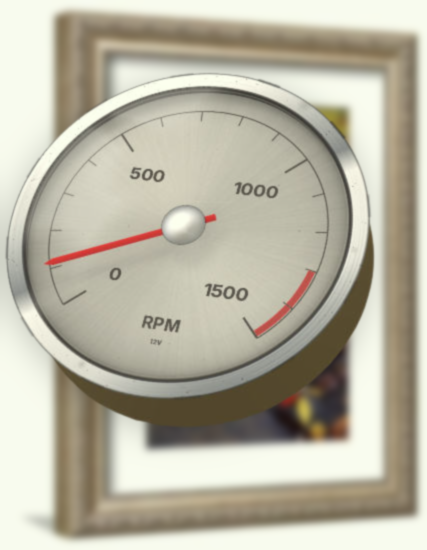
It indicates 100; rpm
